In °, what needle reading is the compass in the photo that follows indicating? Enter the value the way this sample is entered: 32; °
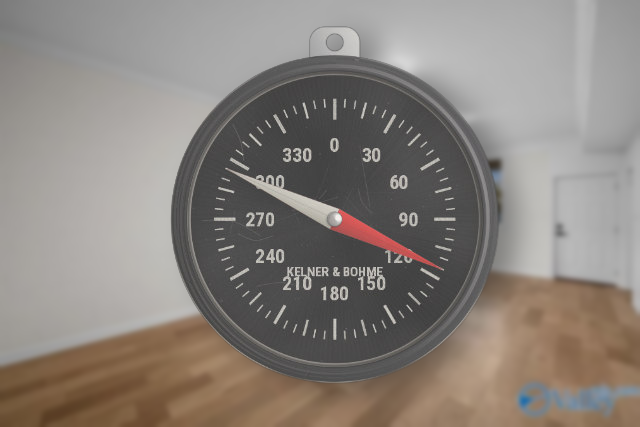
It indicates 115; °
